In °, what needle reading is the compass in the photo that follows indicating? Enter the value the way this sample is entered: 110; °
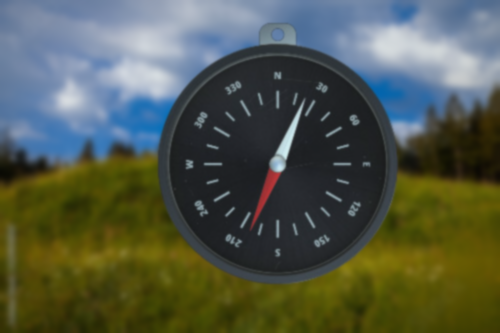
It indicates 202.5; °
